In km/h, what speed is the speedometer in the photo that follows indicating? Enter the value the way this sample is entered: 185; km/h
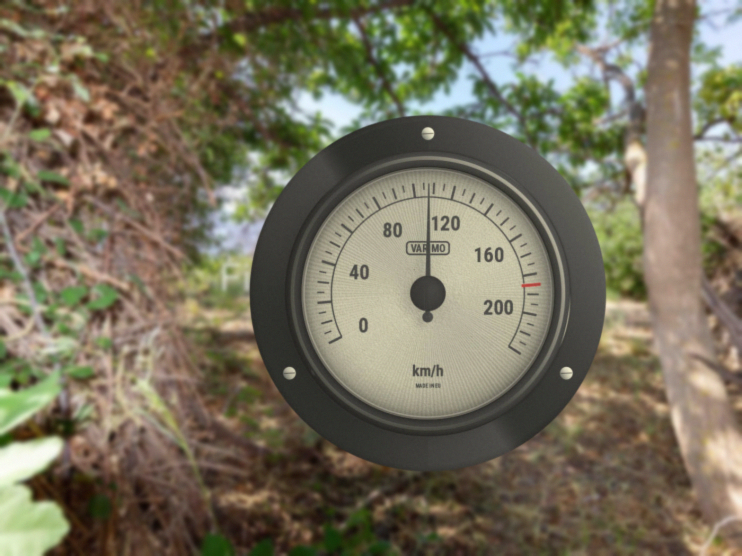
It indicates 107.5; km/h
